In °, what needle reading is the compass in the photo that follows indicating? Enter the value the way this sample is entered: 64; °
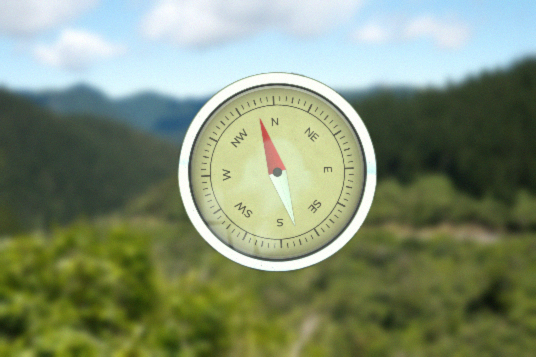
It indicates 345; °
